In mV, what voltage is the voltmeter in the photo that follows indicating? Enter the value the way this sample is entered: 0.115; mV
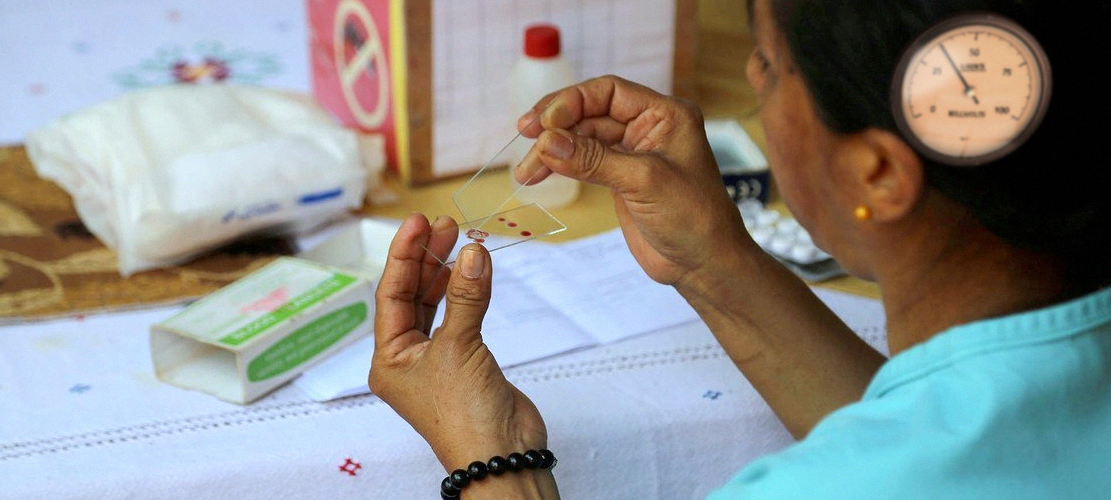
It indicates 35; mV
